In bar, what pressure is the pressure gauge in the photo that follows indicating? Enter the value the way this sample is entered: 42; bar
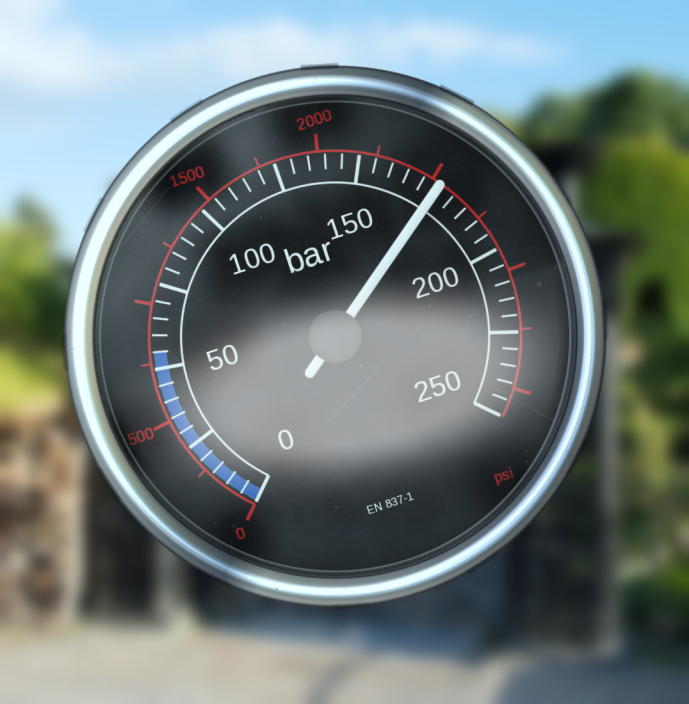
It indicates 175; bar
